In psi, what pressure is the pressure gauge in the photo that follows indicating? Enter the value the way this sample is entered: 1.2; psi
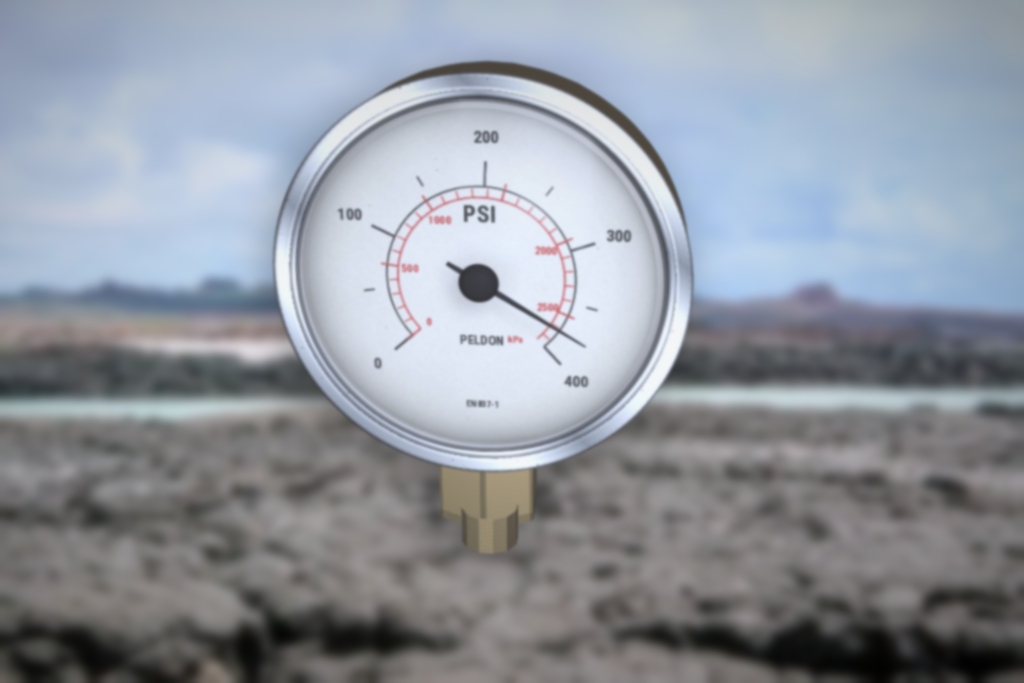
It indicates 375; psi
